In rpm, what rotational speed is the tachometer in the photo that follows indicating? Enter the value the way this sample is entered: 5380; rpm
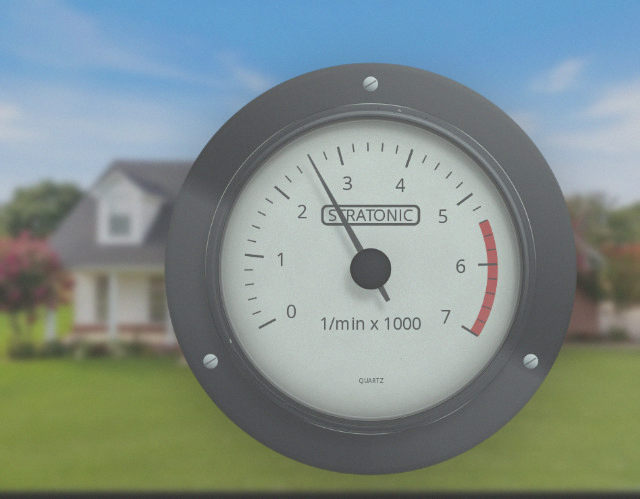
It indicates 2600; rpm
